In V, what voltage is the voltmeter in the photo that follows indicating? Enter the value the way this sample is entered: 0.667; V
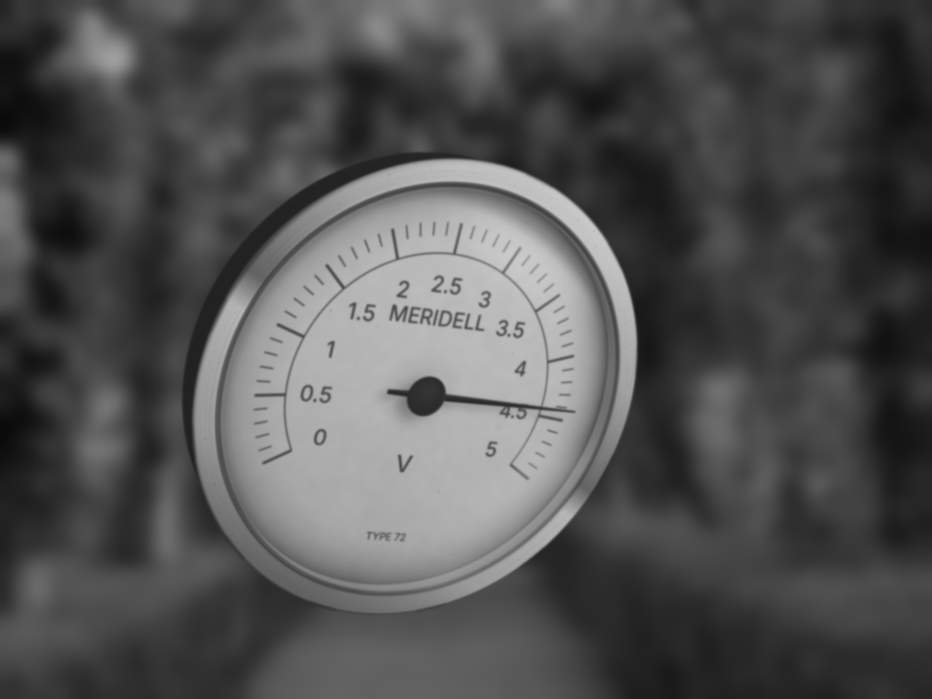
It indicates 4.4; V
